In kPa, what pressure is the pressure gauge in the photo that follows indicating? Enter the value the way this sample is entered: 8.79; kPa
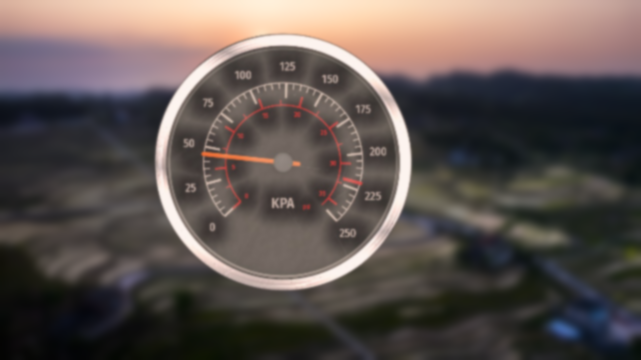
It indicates 45; kPa
